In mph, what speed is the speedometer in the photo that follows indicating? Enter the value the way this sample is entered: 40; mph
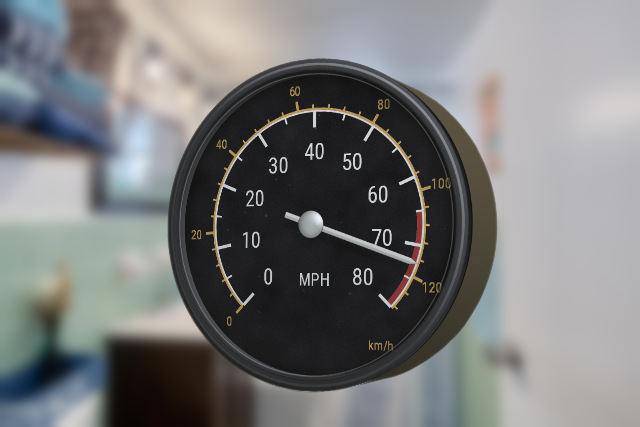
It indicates 72.5; mph
